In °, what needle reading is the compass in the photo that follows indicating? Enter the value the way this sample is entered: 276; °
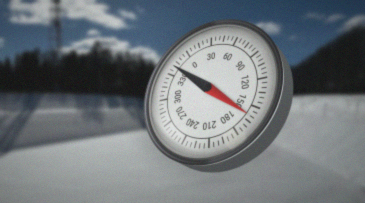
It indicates 160; °
